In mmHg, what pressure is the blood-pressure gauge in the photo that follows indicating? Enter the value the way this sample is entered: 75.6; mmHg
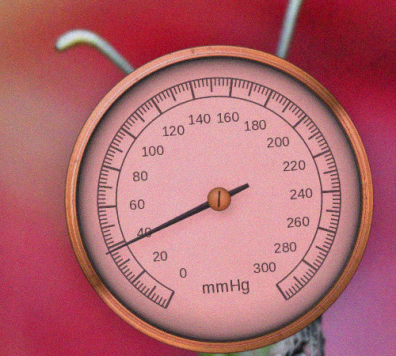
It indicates 38; mmHg
